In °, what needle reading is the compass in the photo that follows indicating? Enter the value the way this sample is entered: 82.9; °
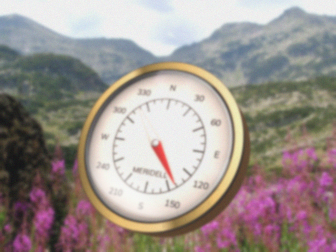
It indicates 140; °
